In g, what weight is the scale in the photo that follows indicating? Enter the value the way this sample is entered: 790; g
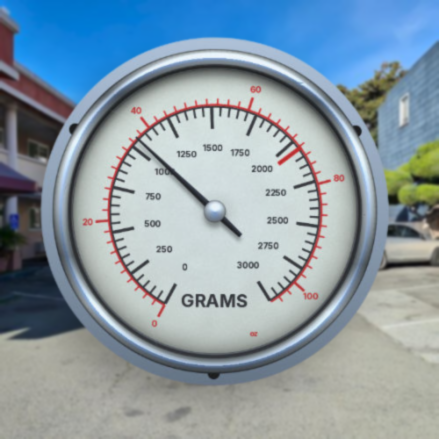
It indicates 1050; g
